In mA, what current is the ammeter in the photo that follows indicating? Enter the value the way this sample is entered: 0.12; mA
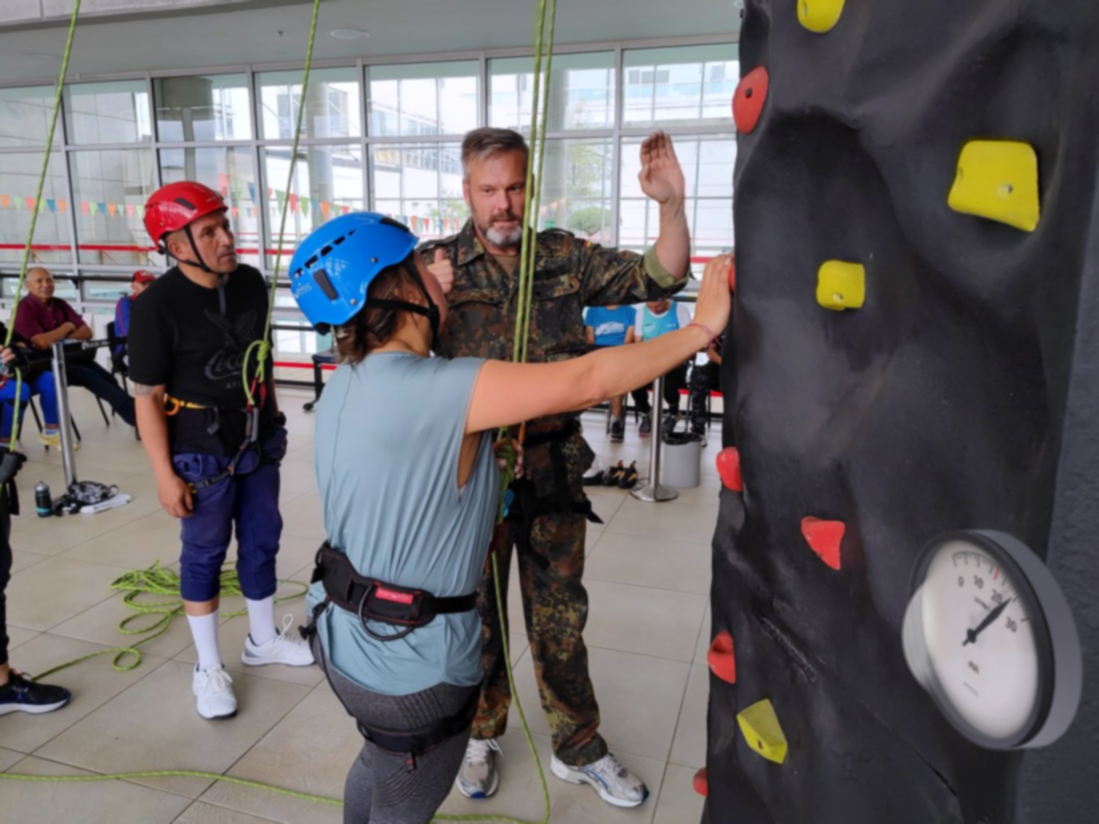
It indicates 25; mA
